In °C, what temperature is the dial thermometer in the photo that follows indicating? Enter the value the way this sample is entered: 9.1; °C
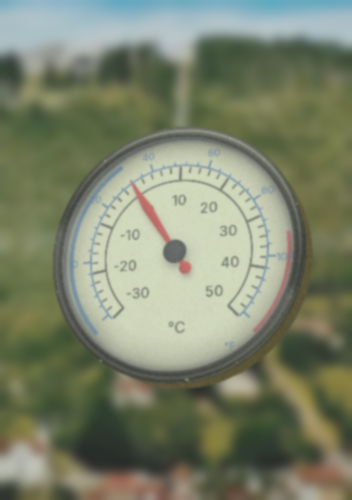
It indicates 0; °C
